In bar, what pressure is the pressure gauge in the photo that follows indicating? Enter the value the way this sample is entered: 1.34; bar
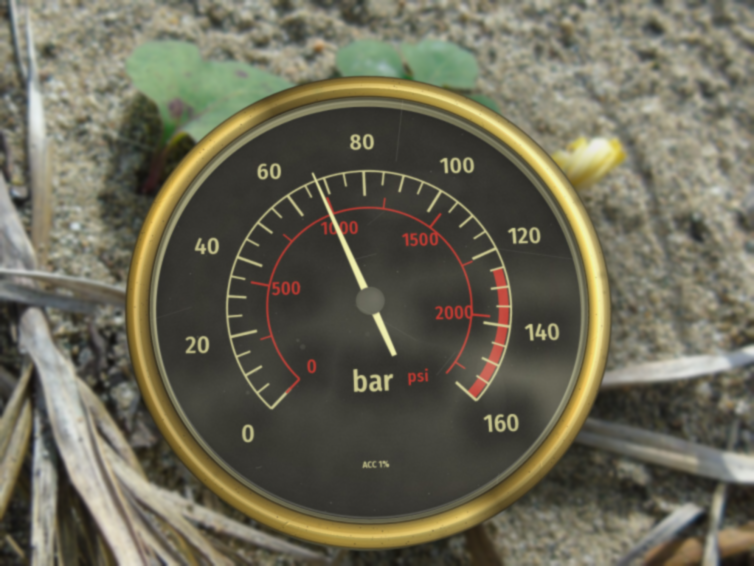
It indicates 67.5; bar
